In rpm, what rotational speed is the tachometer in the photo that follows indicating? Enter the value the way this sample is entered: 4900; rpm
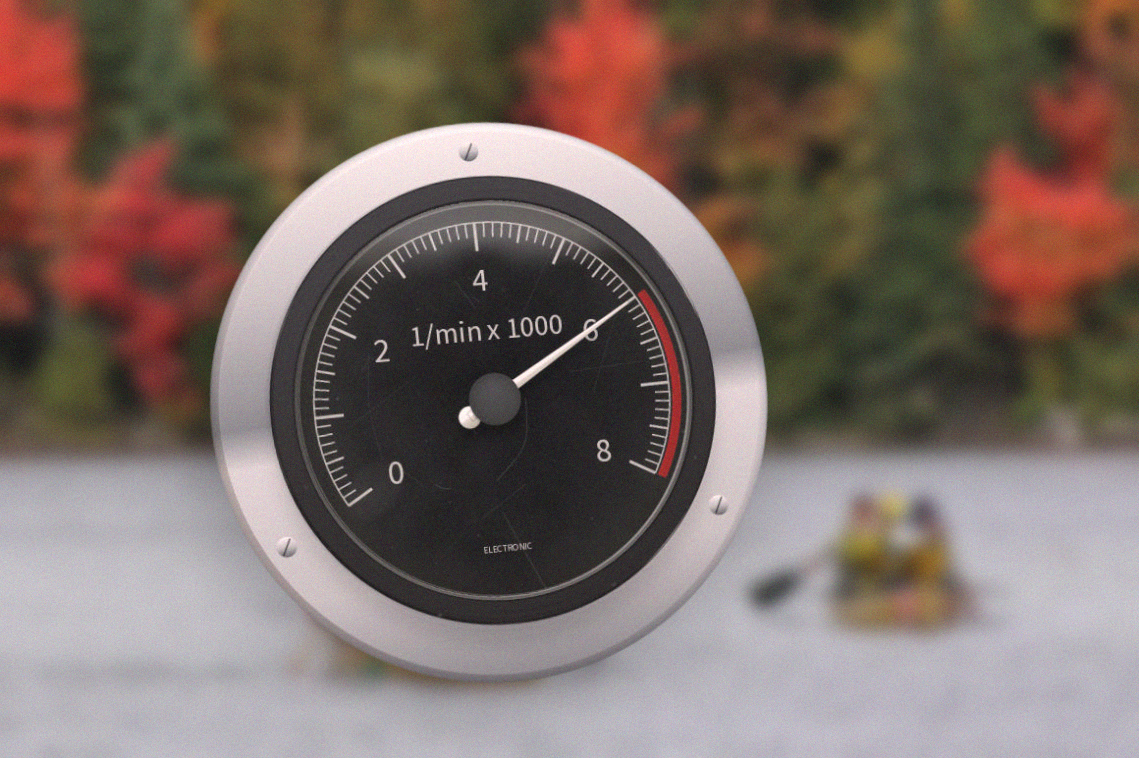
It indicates 6000; rpm
